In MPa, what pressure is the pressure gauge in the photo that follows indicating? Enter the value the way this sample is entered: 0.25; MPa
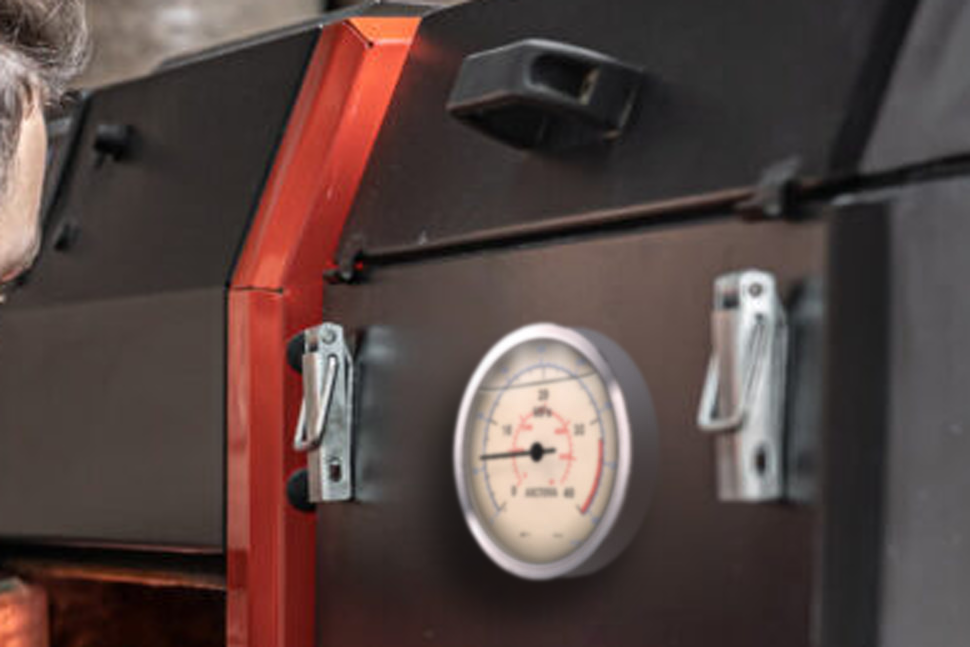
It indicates 6; MPa
